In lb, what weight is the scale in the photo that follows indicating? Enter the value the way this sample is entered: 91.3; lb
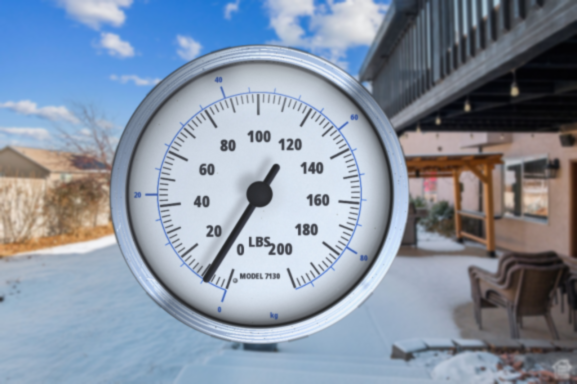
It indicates 8; lb
